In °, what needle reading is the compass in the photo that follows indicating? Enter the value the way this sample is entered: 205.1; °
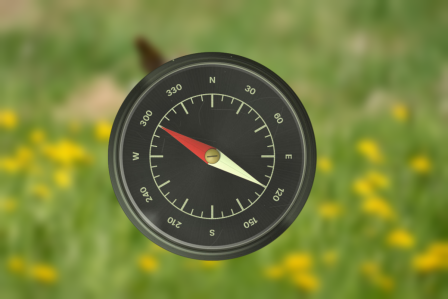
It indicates 300; °
